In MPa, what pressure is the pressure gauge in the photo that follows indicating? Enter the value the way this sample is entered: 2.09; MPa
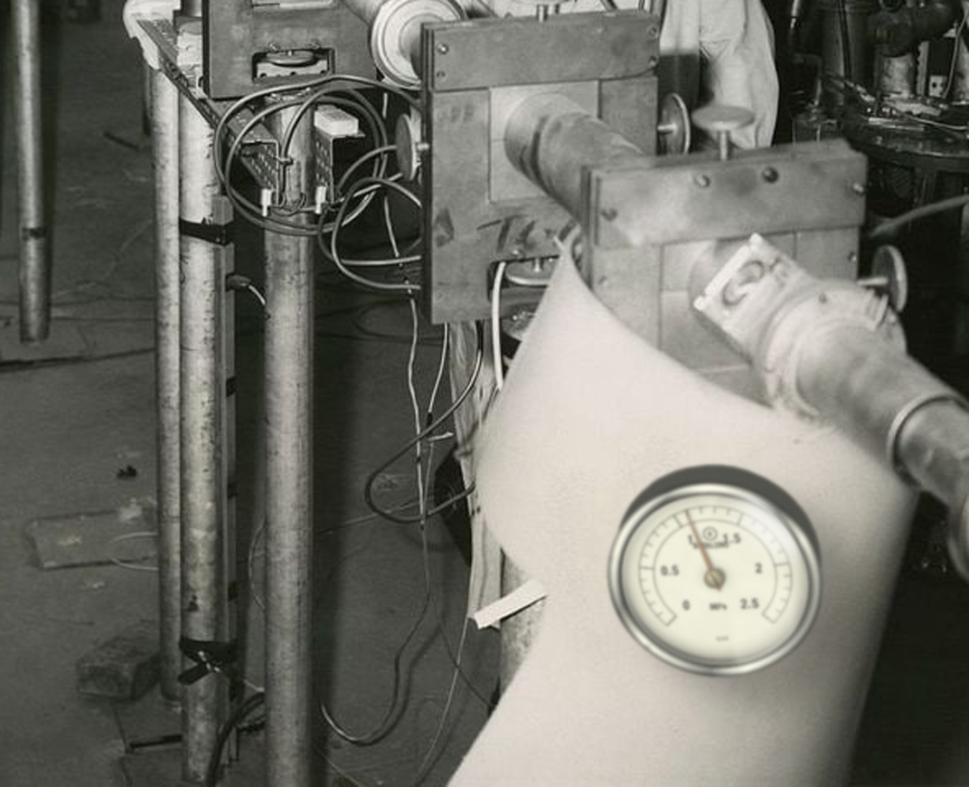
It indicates 1.1; MPa
